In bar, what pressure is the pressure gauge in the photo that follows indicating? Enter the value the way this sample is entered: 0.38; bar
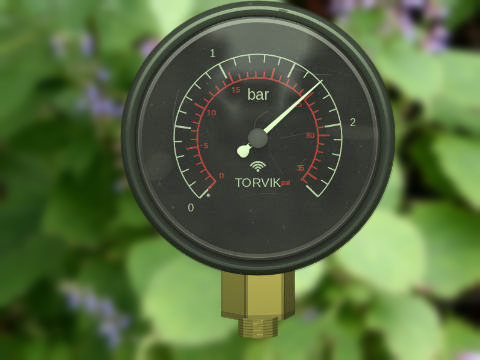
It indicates 1.7; bar
